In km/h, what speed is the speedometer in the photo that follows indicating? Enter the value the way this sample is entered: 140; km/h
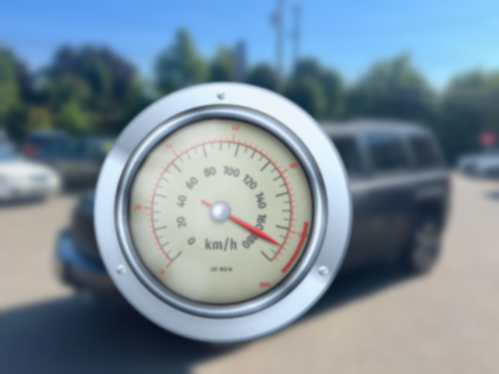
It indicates 170; km/h
